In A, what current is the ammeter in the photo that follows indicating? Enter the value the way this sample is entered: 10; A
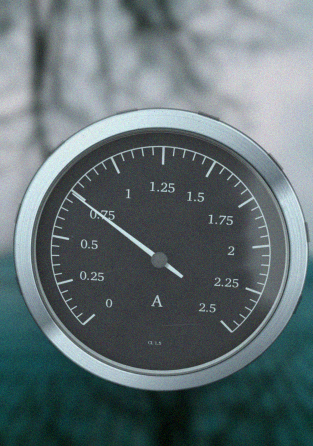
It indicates 0.75; A
